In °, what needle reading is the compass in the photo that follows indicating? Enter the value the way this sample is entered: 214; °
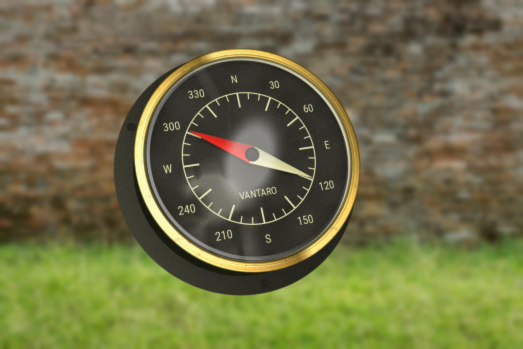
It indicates 300; °
